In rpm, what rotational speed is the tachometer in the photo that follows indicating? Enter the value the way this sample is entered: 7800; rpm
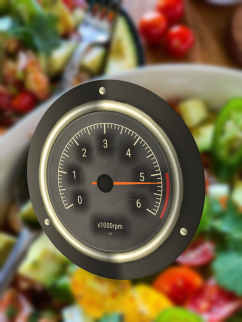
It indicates 5200; rpm
